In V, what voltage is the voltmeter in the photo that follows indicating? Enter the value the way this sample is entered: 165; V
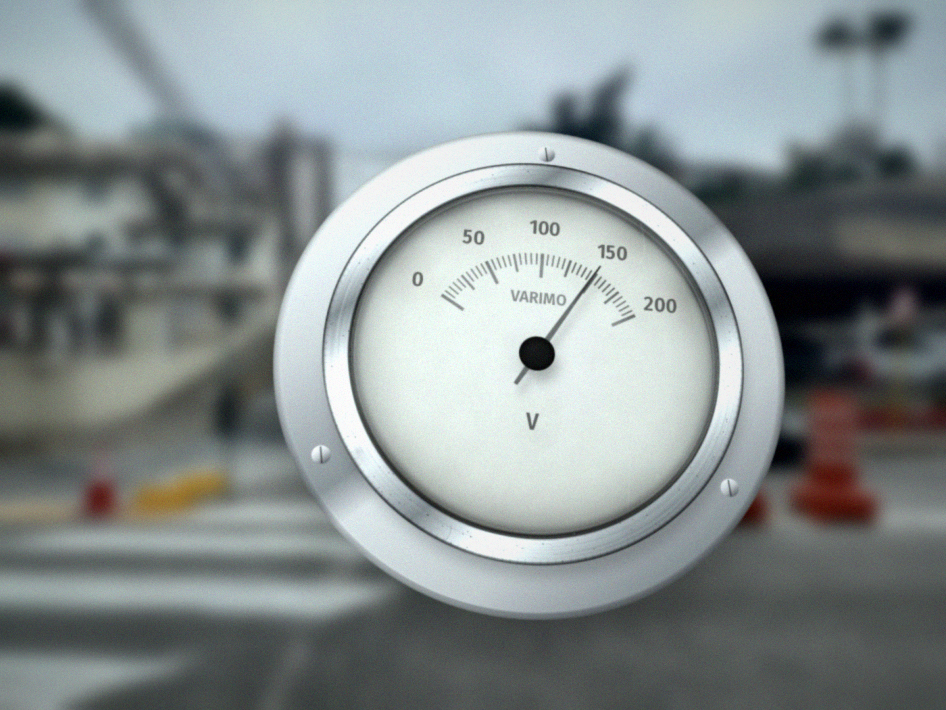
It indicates 150; V
